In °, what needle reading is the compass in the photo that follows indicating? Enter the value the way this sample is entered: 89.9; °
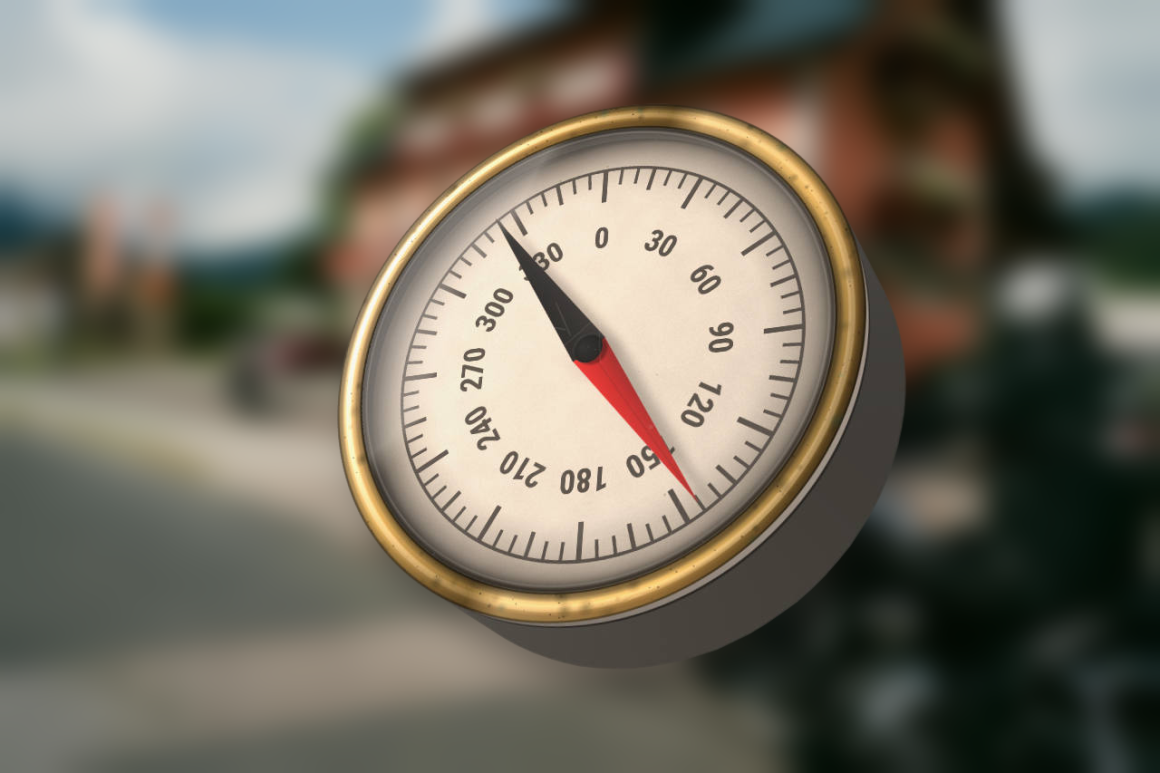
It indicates 145; °
